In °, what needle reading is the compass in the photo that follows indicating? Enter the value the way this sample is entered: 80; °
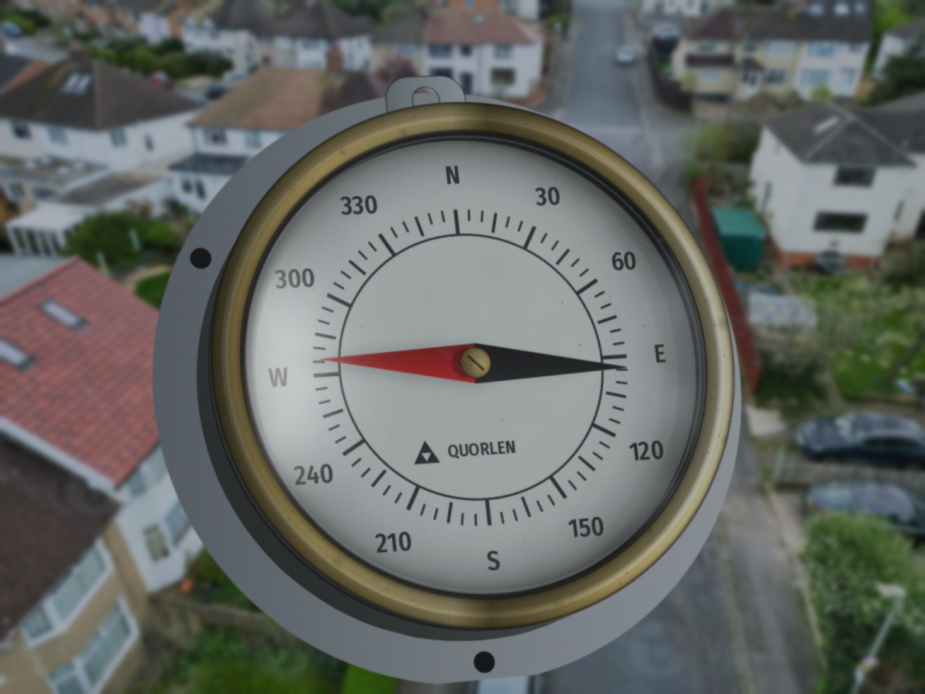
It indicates 275; °
